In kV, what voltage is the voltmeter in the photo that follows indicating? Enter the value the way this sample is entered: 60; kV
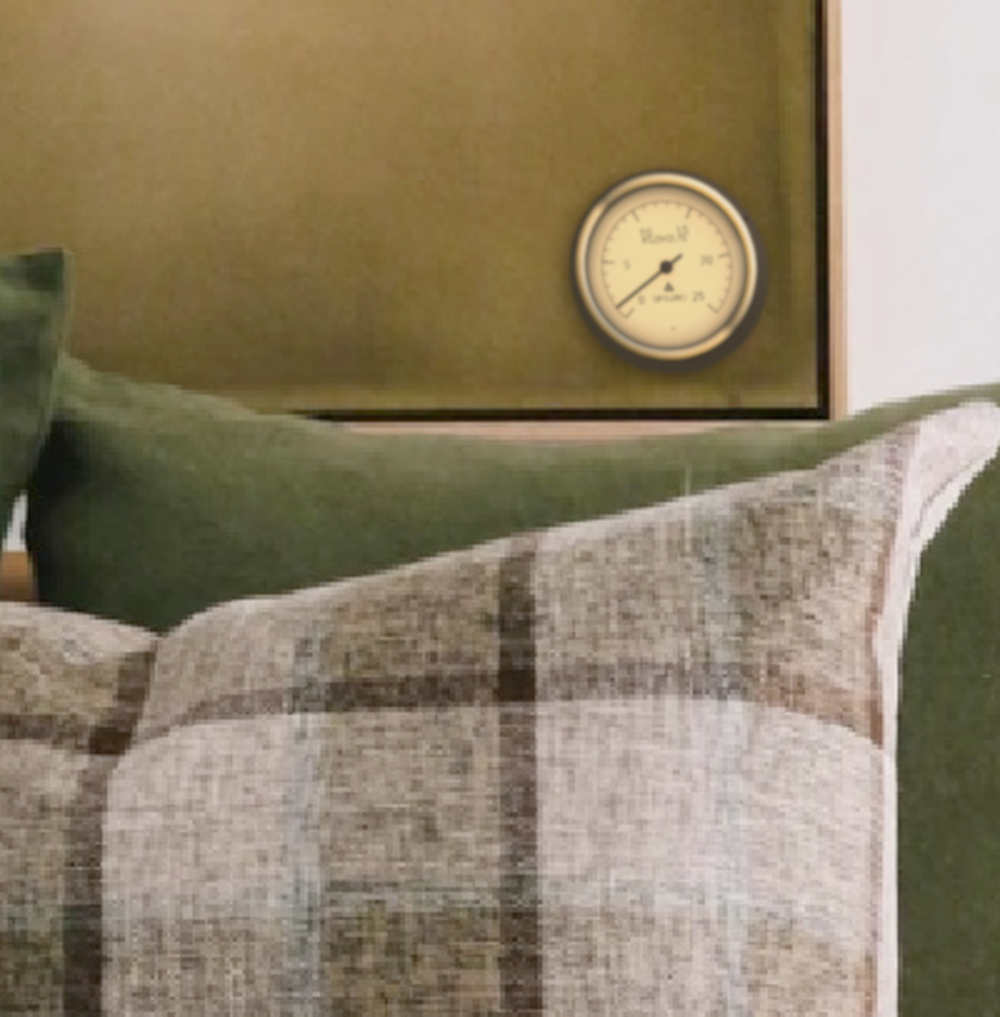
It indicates 1; kV
